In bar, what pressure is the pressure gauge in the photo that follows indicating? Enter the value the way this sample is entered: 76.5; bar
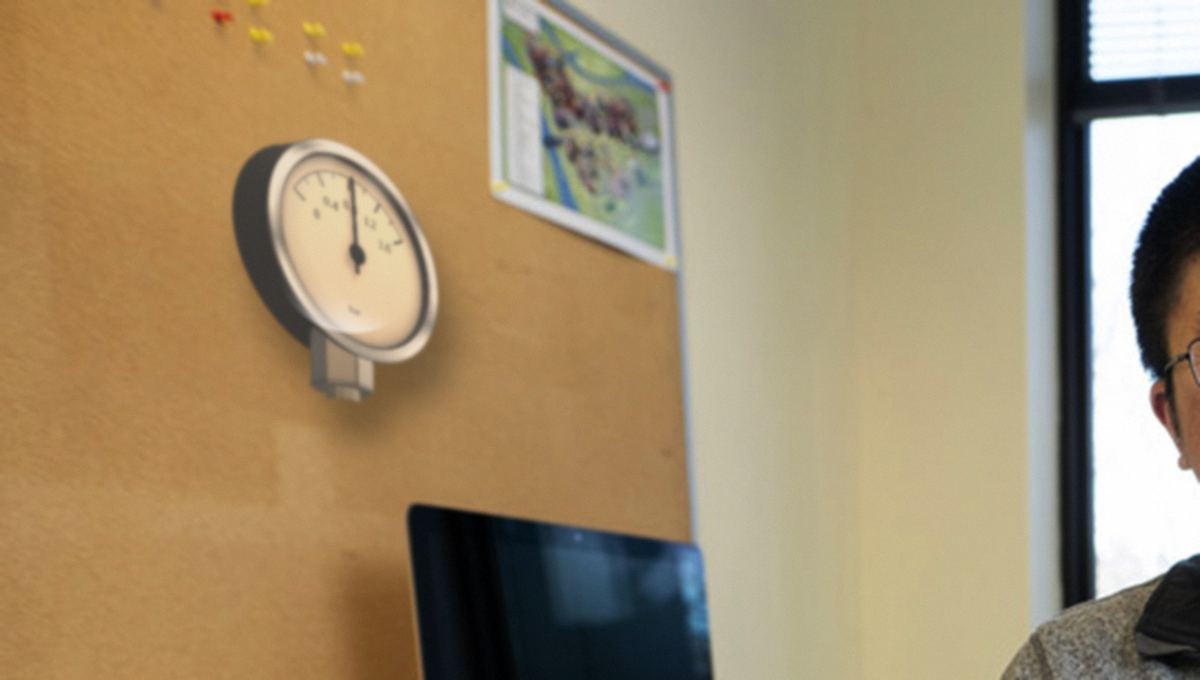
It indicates 0.8; bar
